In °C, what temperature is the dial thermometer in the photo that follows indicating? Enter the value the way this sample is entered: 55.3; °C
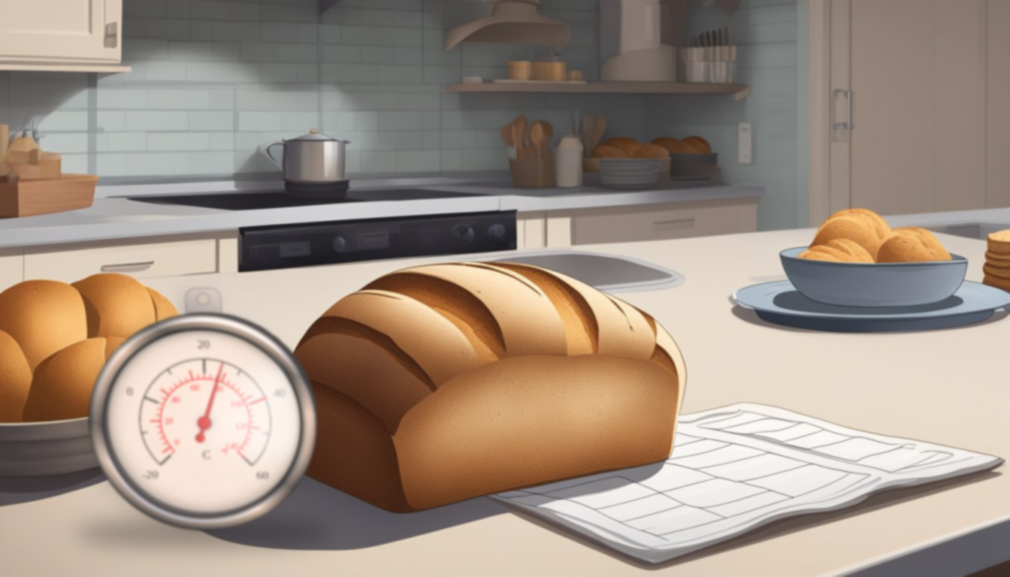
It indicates 25; °C
